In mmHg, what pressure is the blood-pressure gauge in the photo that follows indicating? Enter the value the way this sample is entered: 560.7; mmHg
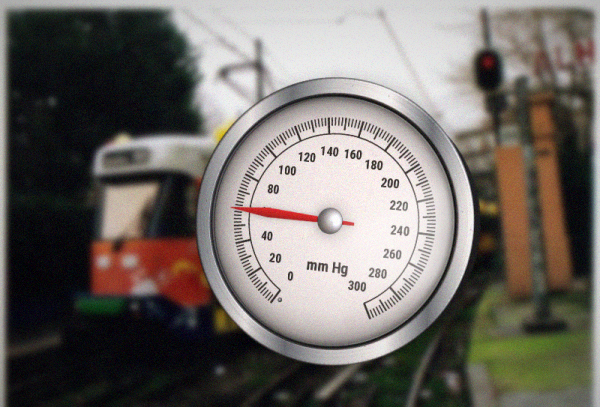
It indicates 60; mmHg
